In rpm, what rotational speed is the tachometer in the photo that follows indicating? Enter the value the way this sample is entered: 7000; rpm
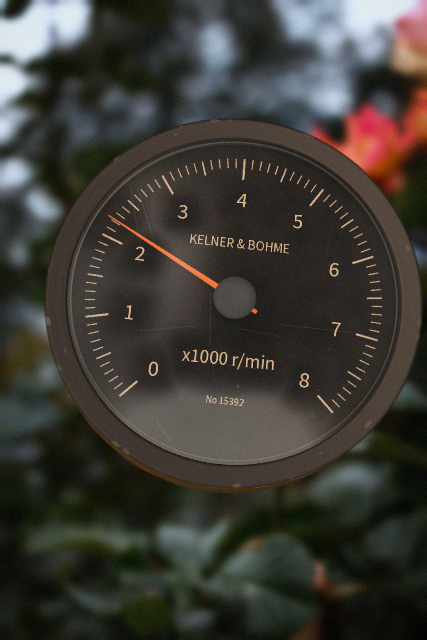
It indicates 2200; rpm
